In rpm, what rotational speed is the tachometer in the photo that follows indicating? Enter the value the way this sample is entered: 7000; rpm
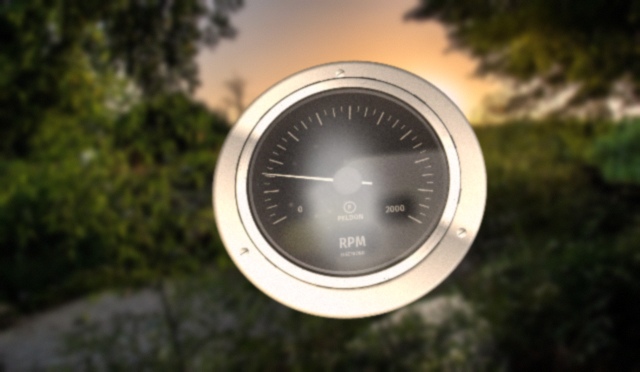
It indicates 300; rpm
